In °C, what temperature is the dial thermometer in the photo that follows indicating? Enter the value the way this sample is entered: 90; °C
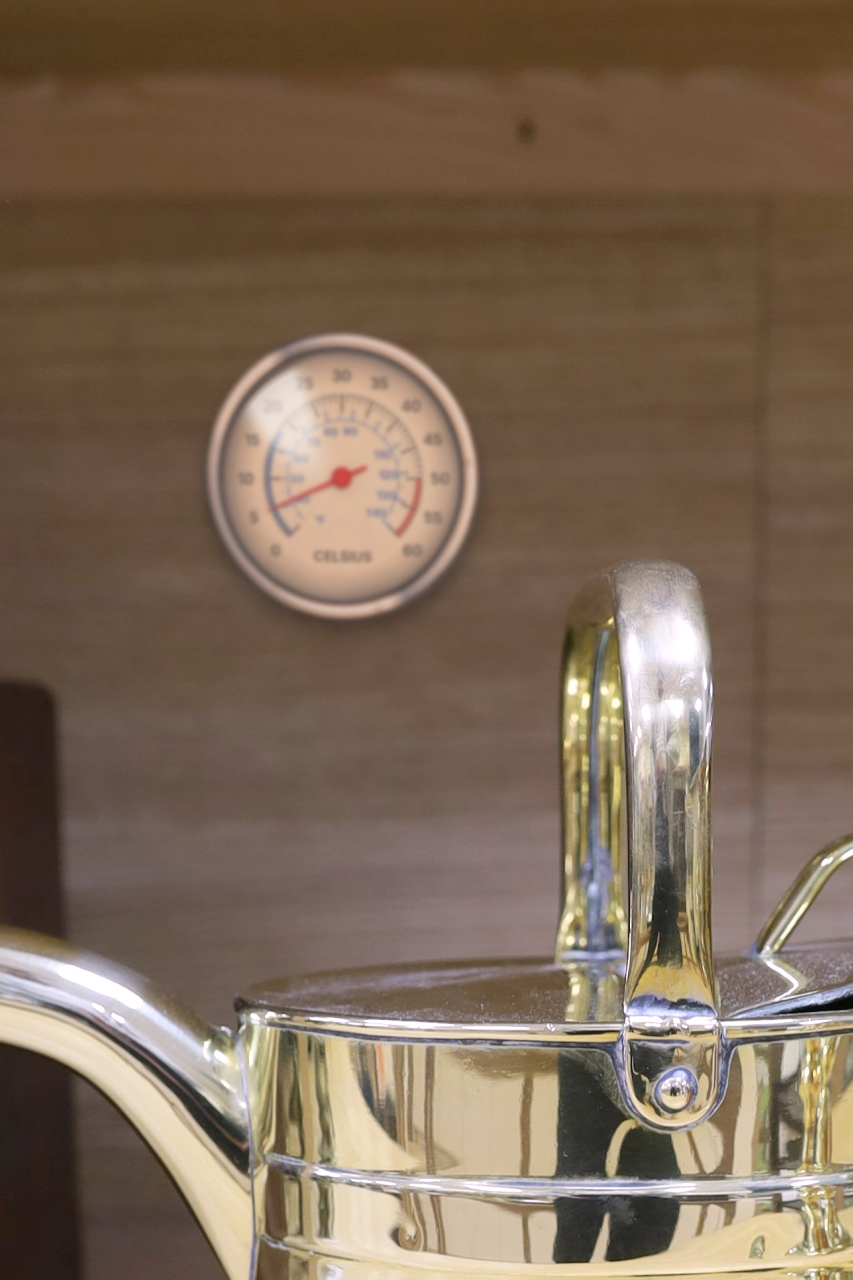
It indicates 5; °C
